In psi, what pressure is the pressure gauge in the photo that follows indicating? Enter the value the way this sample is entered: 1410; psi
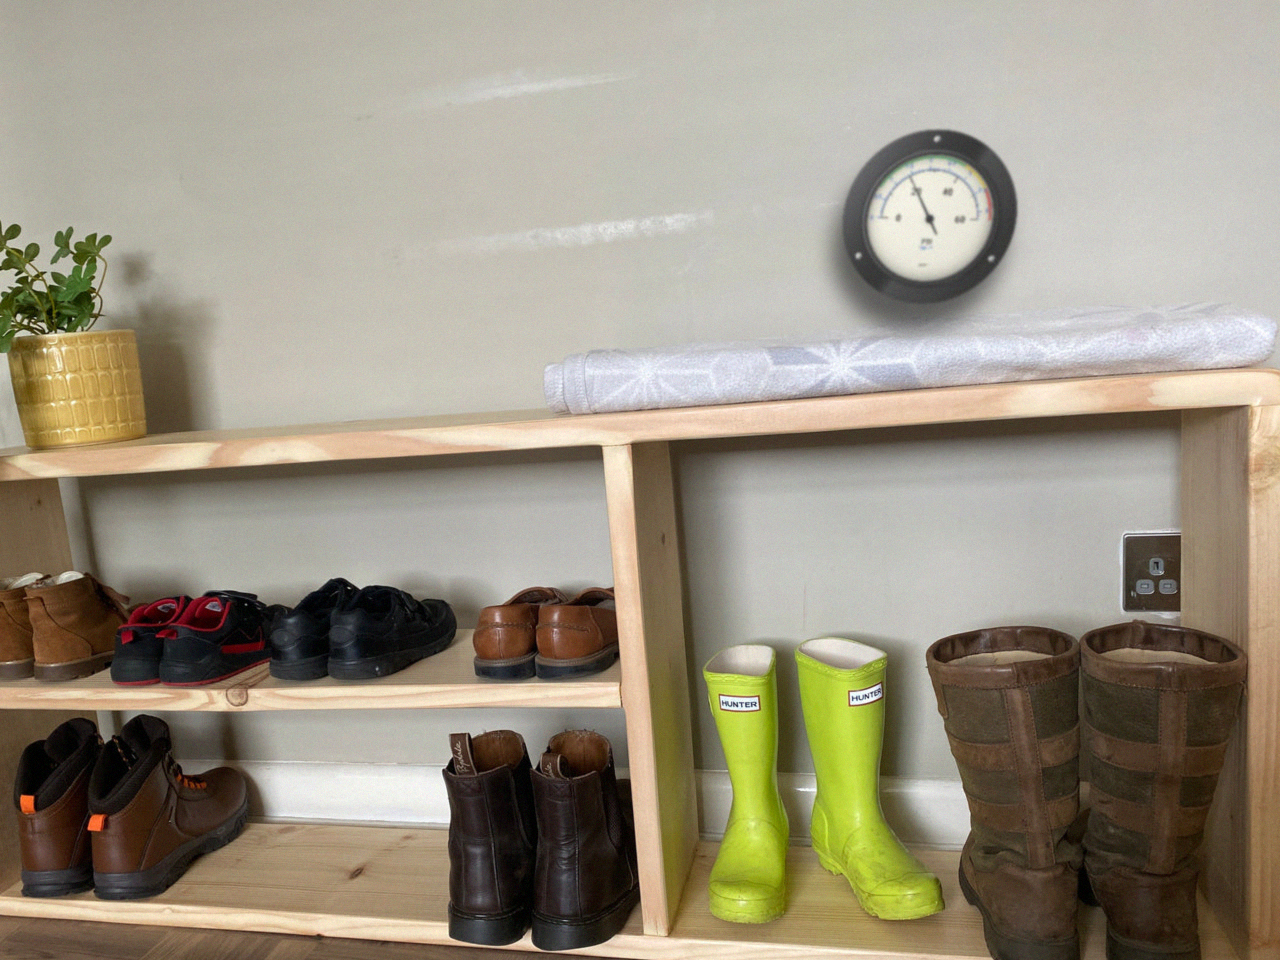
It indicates 20; psi
